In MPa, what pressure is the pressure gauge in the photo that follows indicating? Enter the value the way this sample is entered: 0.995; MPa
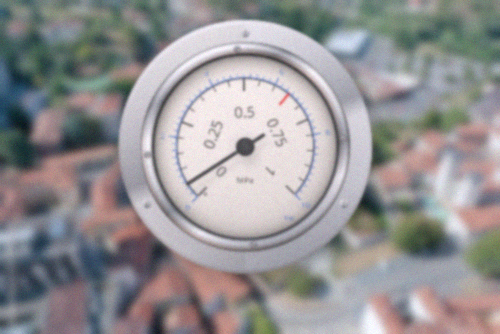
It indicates 0.05; MPa
